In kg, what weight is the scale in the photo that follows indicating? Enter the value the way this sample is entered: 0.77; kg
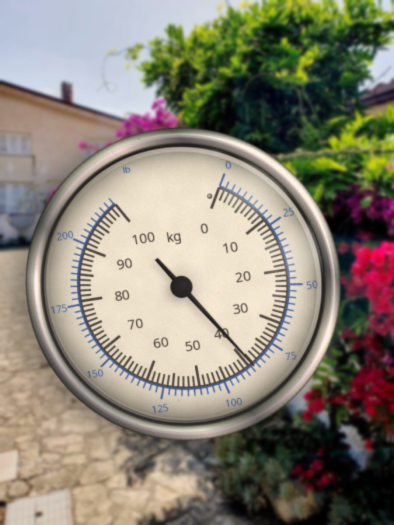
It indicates 39; kg
